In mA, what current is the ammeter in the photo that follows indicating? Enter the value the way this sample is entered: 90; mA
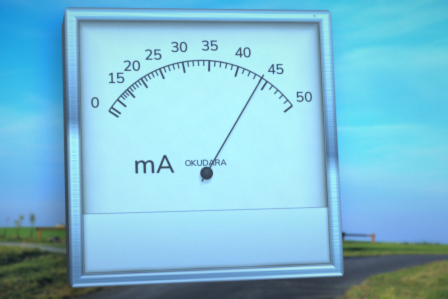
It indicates 44; mA
